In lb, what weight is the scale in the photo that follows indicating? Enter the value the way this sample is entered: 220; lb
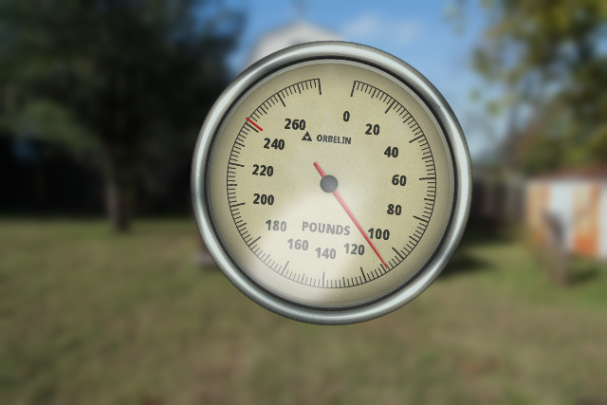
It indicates 108; lb
